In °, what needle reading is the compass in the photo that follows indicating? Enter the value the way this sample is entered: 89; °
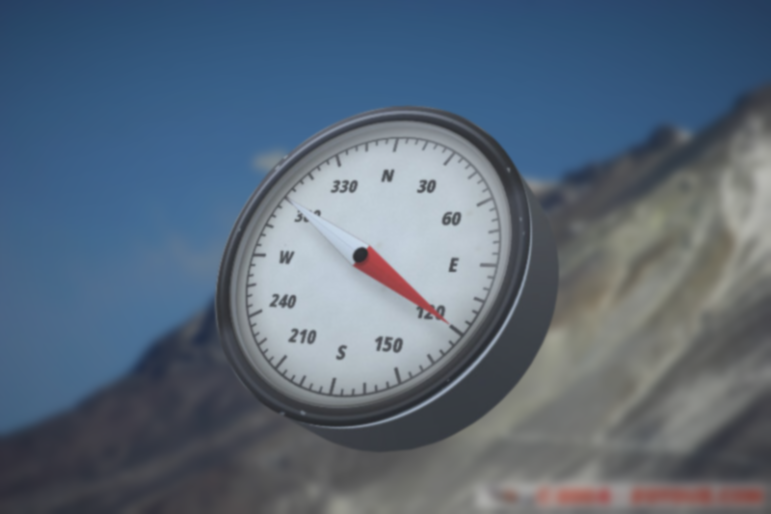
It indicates 120; °
